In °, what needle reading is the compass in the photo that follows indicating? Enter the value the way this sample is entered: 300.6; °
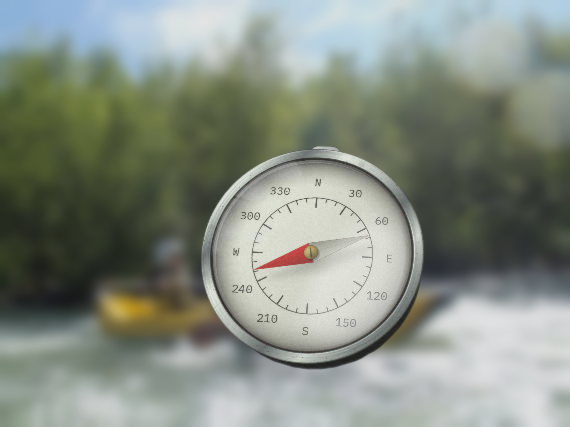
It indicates 250; °
